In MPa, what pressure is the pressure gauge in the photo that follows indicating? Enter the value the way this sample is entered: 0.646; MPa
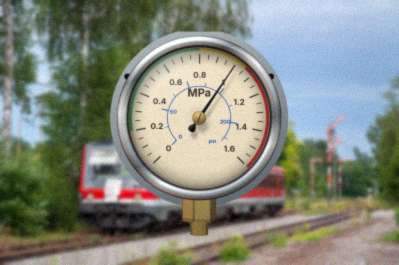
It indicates 1; MPa
